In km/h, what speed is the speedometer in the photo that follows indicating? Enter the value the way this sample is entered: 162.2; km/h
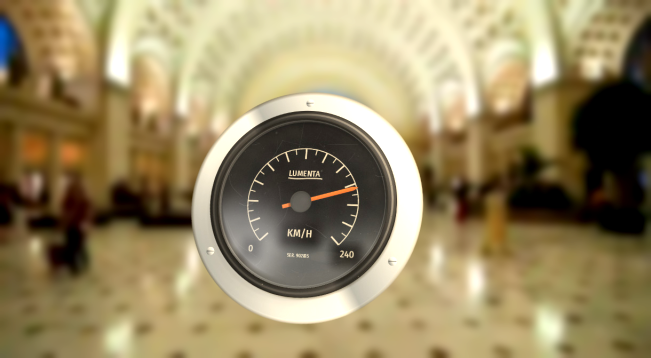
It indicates 185; km/h
